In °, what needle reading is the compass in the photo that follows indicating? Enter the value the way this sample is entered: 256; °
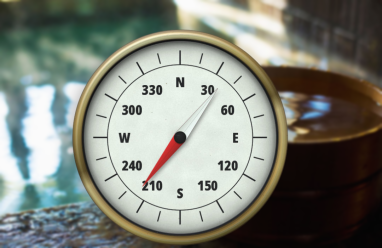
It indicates 217.5; °
